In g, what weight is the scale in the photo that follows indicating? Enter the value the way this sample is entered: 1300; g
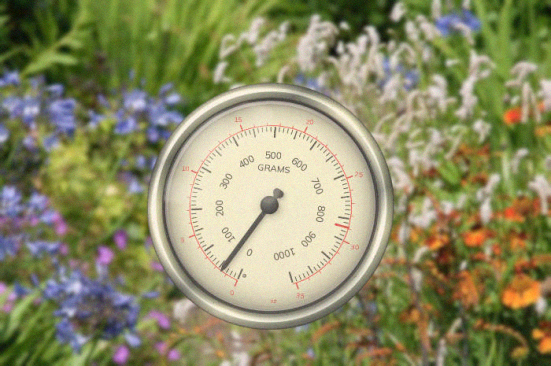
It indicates 40; g
